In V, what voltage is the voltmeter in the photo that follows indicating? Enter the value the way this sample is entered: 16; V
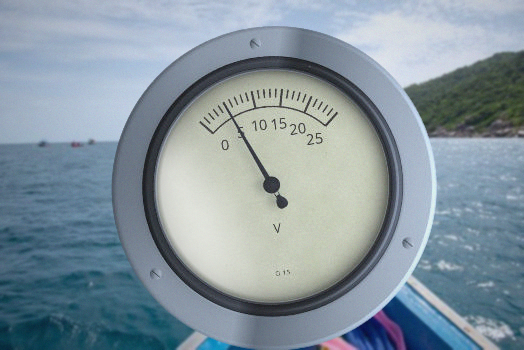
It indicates 5; V
